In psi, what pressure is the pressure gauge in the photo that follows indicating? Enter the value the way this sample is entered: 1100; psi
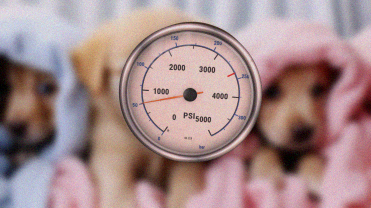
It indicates 750; psi
